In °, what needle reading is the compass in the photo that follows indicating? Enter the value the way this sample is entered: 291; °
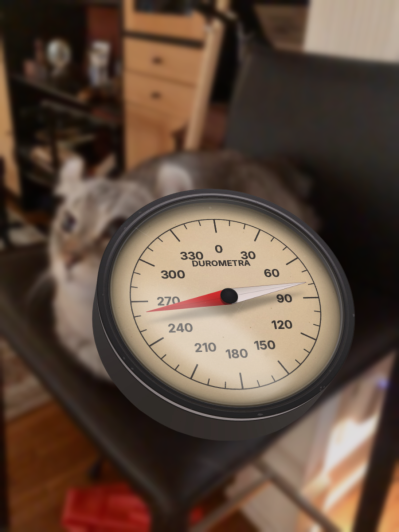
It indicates 260; °
